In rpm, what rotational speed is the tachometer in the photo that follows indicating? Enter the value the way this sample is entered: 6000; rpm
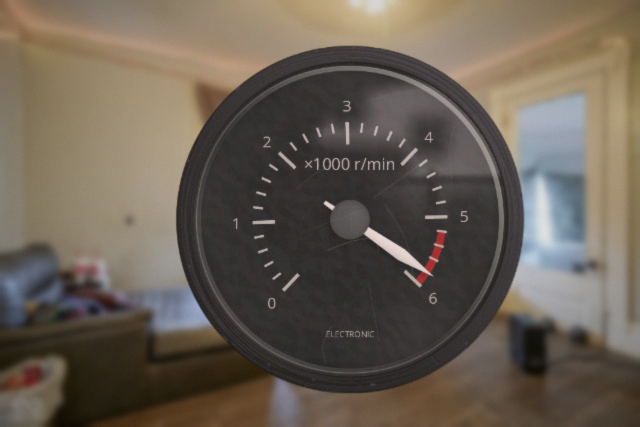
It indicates 5800; rpm
